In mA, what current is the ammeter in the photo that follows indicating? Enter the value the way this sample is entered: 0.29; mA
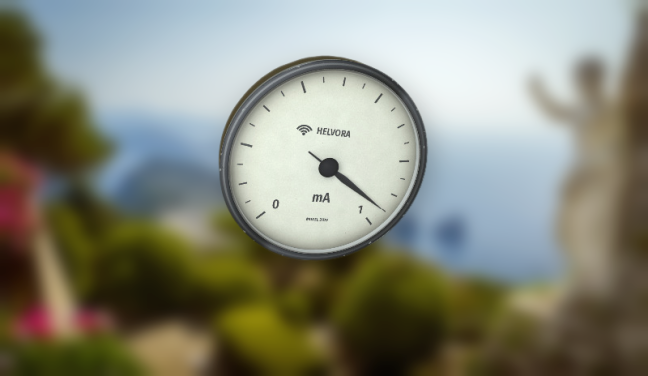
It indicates 0.95; mA
